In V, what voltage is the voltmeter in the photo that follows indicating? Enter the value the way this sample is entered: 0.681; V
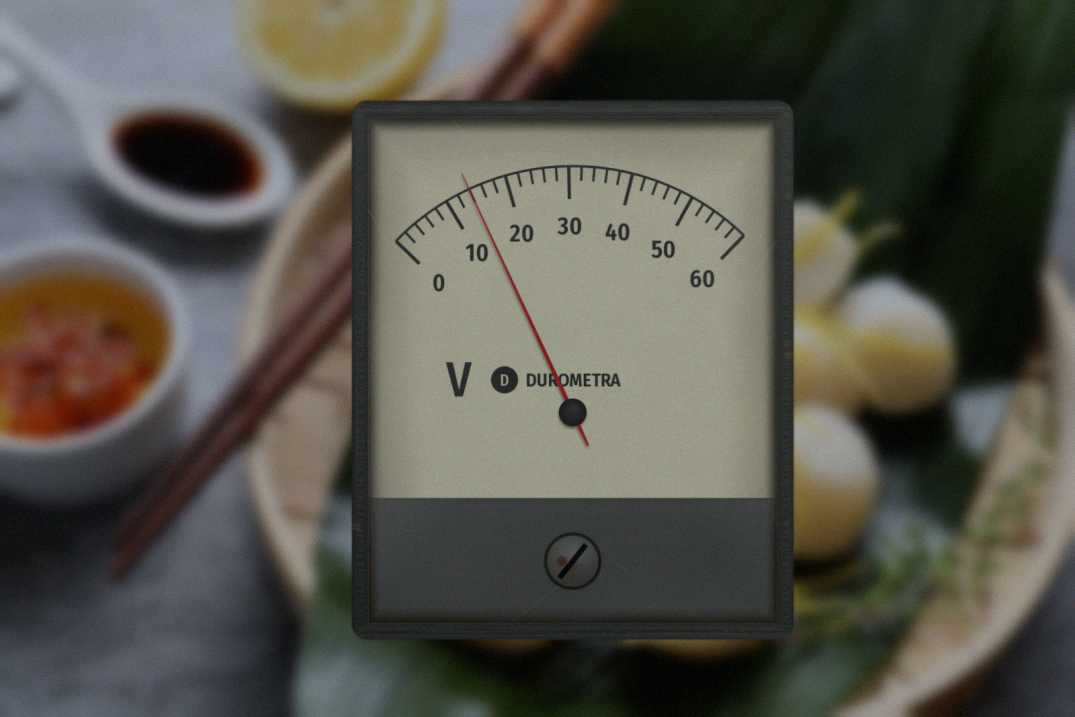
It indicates 14; V
